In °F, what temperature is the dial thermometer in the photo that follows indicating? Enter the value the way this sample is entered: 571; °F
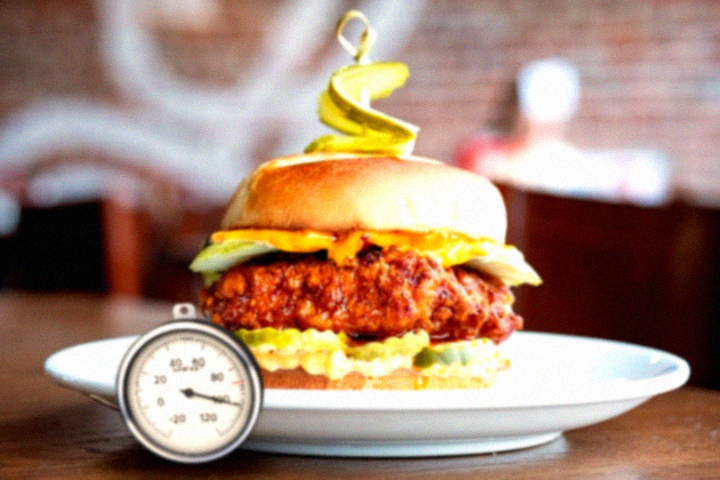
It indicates 100; °F
